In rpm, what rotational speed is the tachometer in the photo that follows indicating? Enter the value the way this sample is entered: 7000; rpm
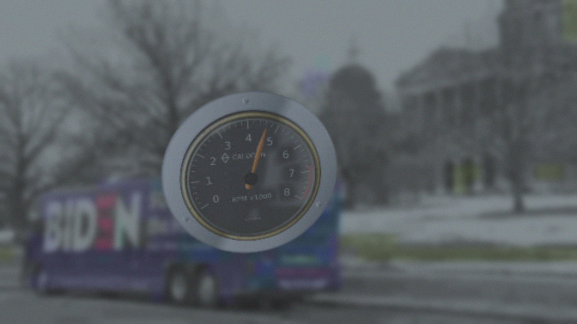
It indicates 4600; rpm
